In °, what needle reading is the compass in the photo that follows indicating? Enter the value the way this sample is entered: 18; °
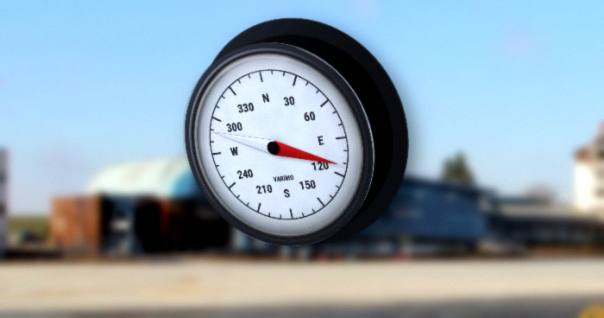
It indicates 110; °
